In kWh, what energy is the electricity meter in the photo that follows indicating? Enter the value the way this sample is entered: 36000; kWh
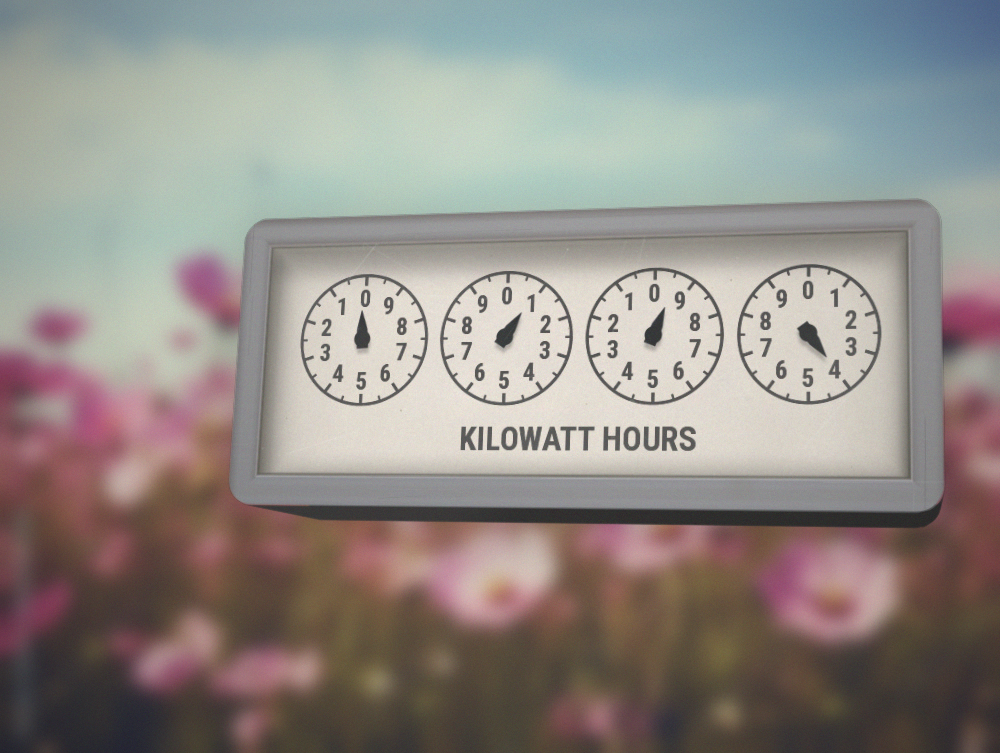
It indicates 94; kWh
